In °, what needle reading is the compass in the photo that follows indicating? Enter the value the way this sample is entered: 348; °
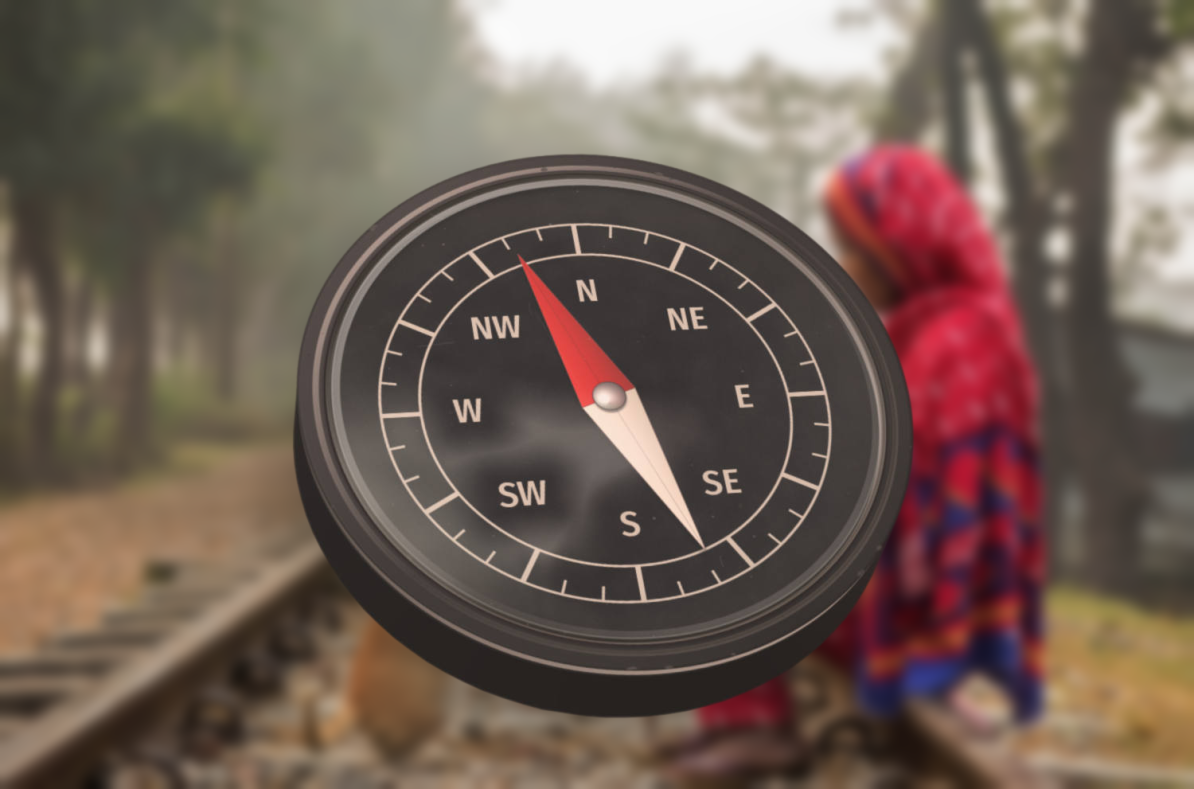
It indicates 340; °
